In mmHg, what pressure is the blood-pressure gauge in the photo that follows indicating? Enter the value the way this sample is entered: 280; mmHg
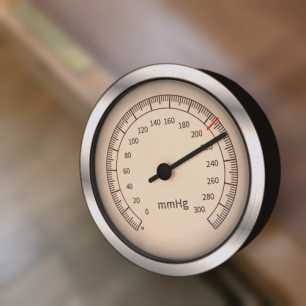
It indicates 220; mmHg
